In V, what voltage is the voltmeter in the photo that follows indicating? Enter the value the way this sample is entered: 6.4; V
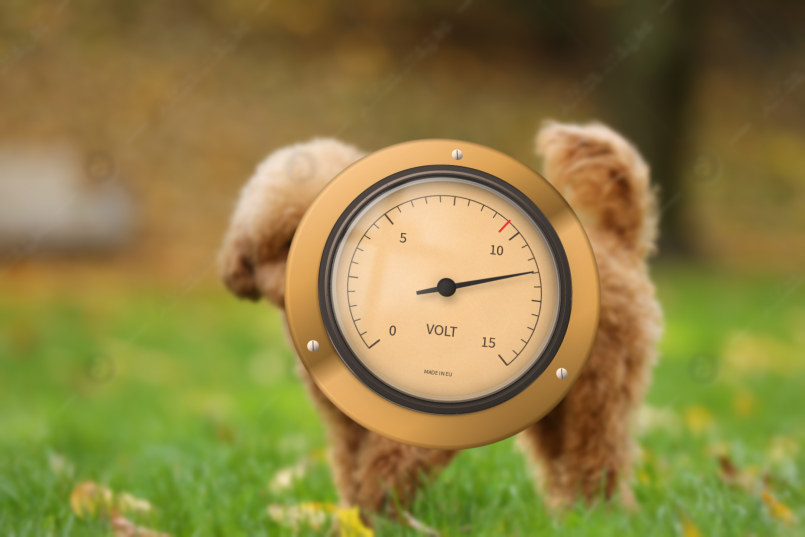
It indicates 11.5; V
